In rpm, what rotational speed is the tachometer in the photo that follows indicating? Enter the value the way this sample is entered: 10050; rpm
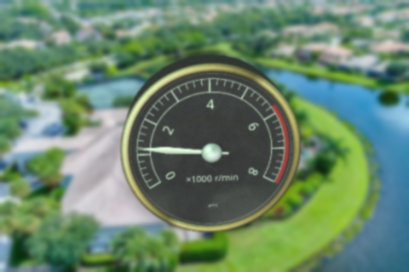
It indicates 1200; rpm
